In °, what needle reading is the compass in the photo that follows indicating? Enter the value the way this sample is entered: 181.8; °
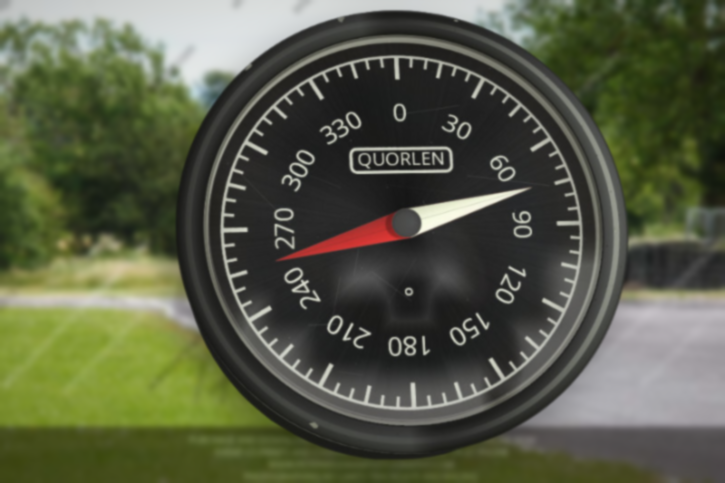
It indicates 255; °
